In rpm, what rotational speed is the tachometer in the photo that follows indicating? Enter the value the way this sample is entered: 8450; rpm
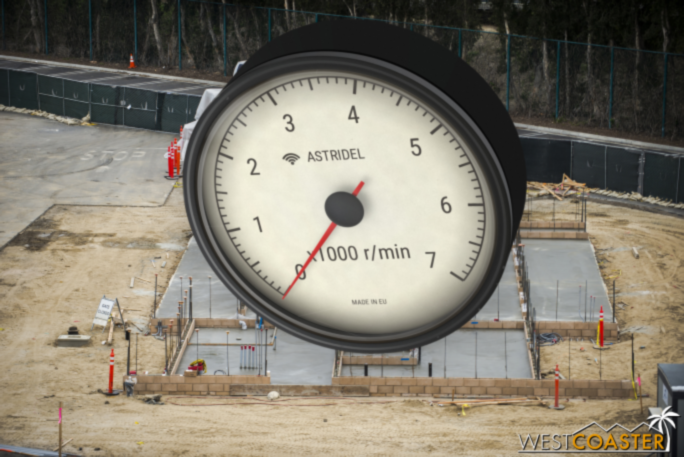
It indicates 0; rpm
